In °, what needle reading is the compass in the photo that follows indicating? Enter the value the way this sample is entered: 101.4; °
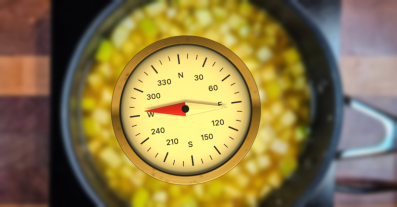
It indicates 275; °
